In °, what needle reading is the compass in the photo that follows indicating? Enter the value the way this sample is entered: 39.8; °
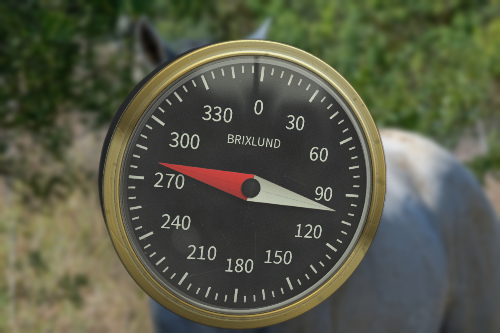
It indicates 280; °
